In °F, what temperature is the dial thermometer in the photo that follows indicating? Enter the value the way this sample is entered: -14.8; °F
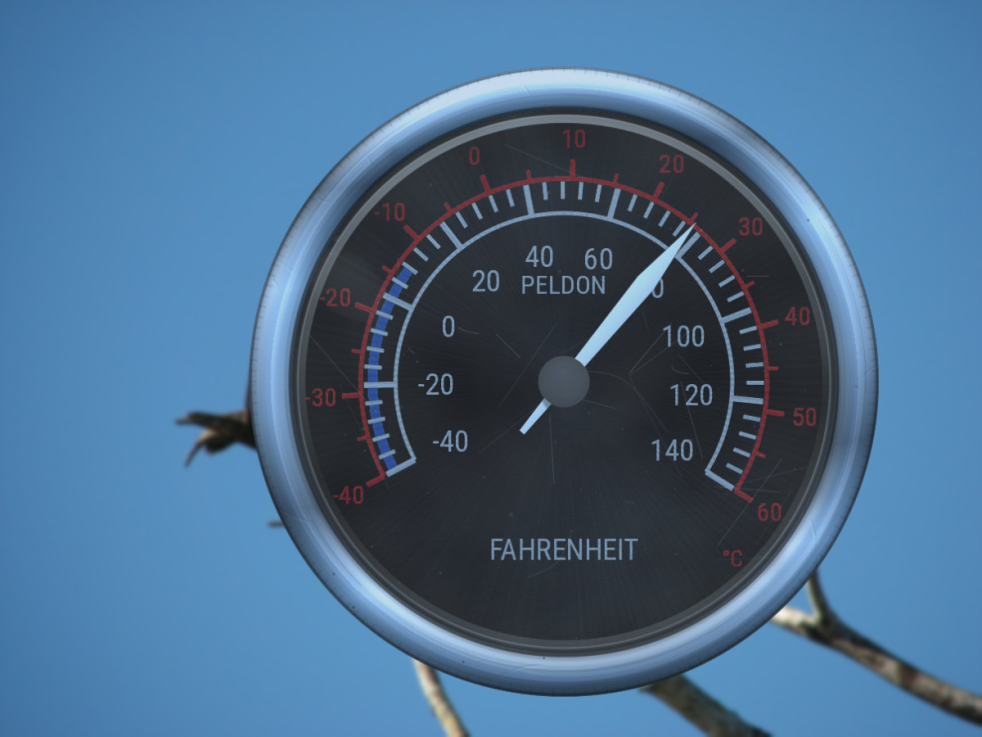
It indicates 78; °F
